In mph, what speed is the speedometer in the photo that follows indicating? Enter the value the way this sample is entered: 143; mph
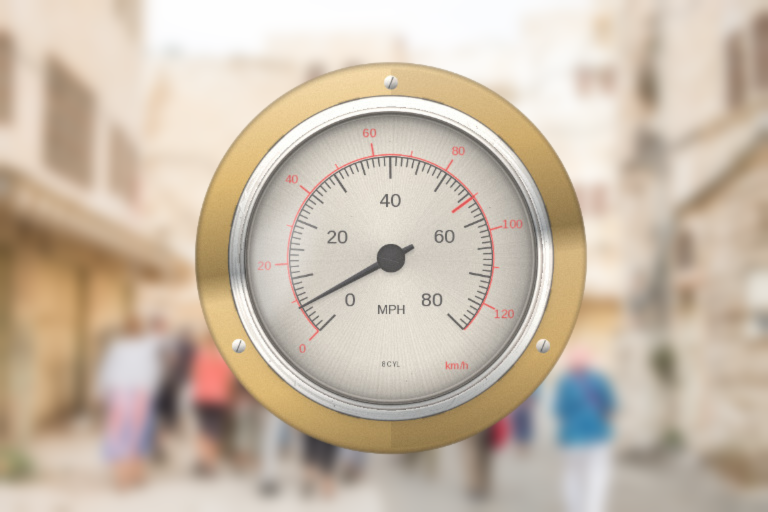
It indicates 5; mph
